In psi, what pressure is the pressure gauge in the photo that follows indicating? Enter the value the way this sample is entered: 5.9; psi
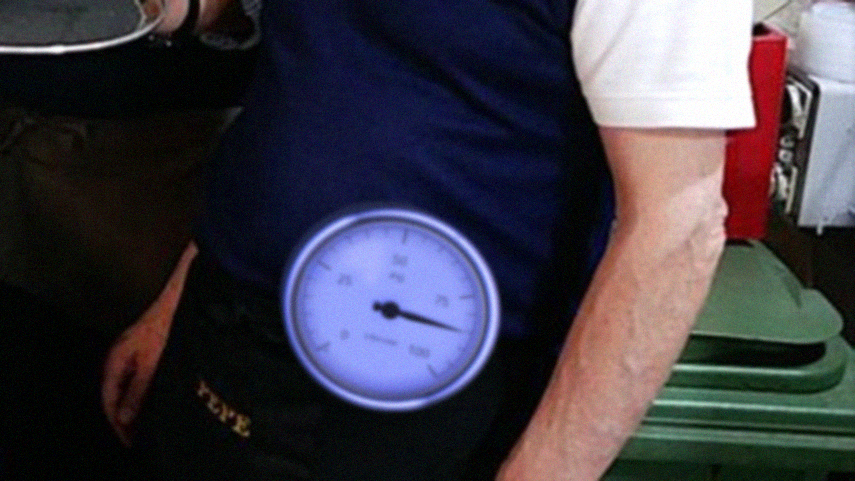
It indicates 85; psi
